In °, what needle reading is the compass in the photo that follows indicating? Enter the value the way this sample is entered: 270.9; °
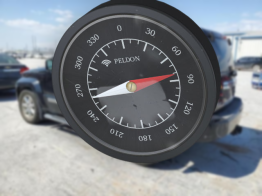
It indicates 80; °
